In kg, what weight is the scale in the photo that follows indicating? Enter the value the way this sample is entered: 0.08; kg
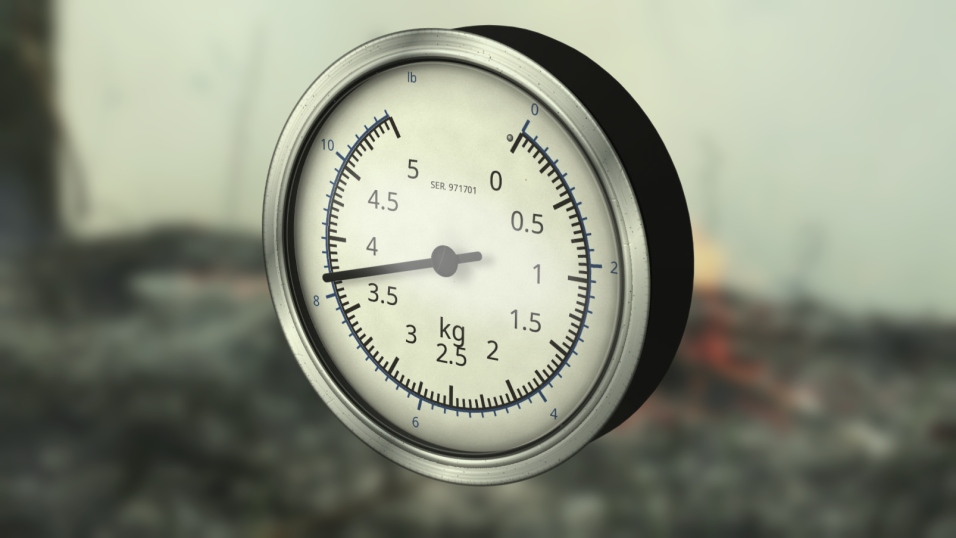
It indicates 3.75; kg
